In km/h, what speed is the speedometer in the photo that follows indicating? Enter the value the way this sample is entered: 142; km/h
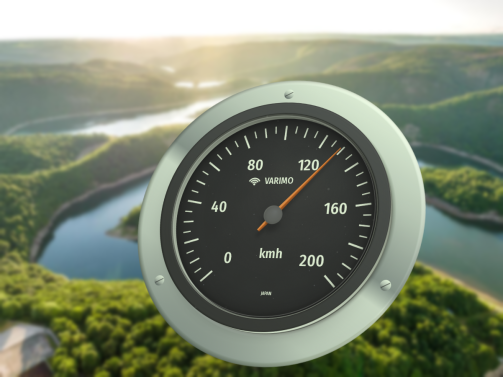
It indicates 130; km/h
